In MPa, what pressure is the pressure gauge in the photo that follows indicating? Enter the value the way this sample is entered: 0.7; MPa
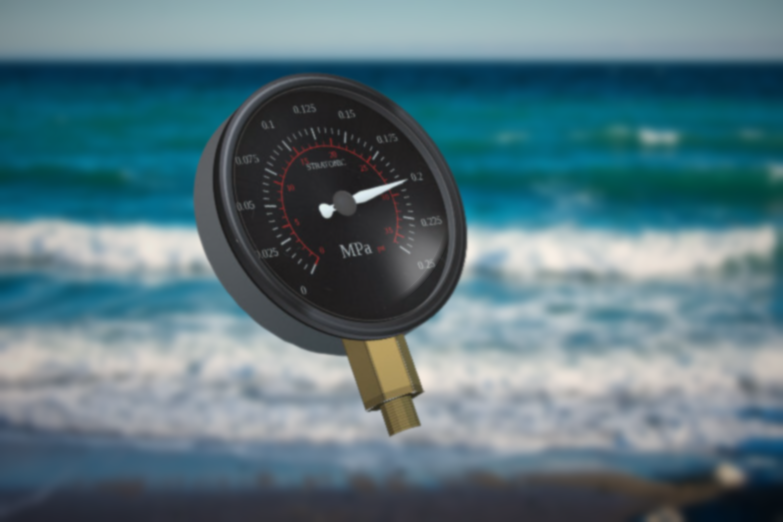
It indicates 0.2; MPa
